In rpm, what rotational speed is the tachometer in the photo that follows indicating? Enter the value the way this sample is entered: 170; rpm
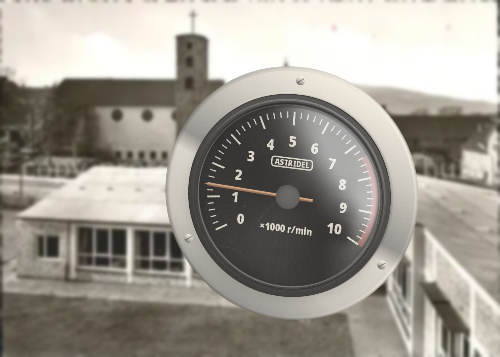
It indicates 1400; rpm
